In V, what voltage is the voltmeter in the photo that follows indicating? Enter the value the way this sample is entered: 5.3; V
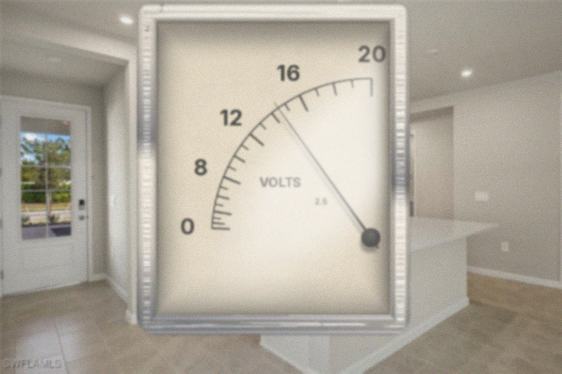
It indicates 14.5; V
